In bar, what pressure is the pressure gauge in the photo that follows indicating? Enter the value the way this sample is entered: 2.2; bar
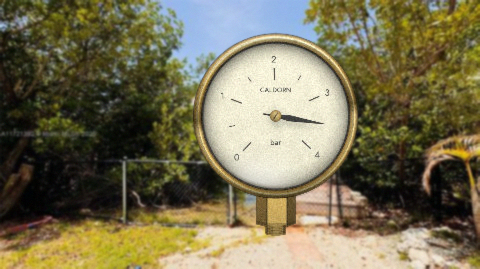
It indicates 3.5; bar
